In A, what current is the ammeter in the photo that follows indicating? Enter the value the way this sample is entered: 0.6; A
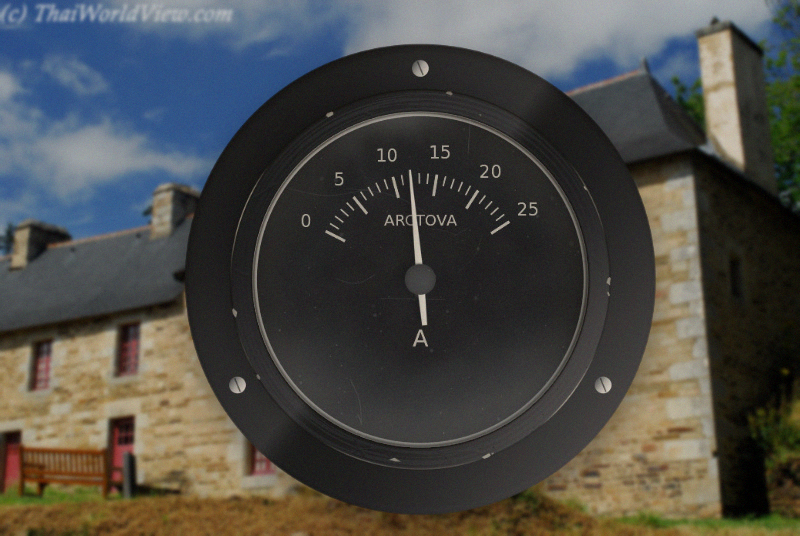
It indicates 12; A
